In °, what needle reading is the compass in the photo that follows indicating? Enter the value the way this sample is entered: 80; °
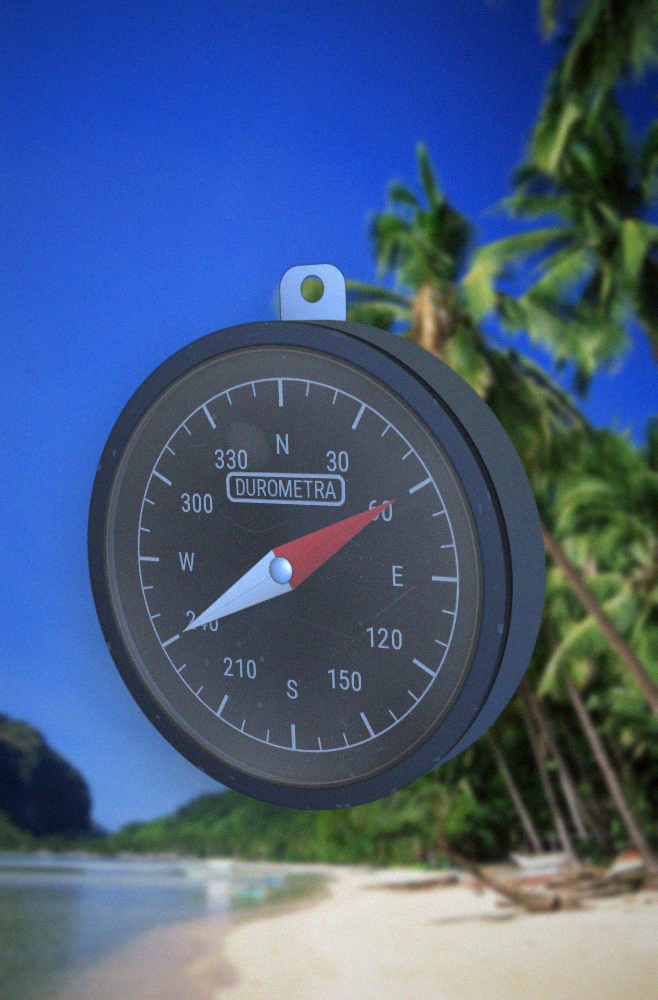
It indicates 60; °
